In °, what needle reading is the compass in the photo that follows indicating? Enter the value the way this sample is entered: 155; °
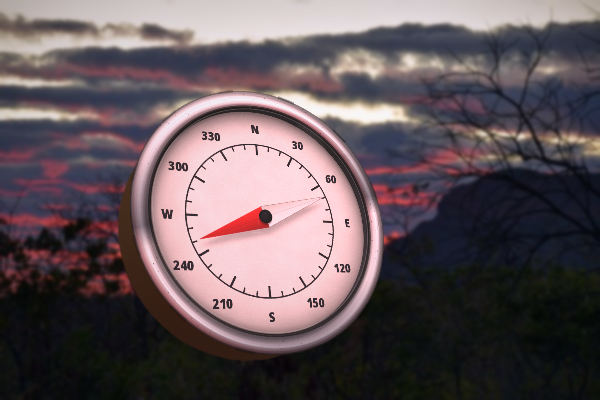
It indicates 250; °
